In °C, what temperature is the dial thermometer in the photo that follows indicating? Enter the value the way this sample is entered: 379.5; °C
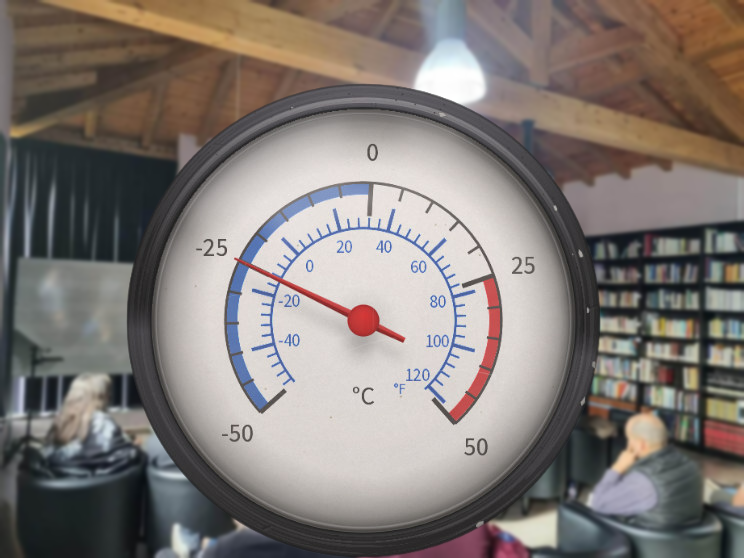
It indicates -25; °C
